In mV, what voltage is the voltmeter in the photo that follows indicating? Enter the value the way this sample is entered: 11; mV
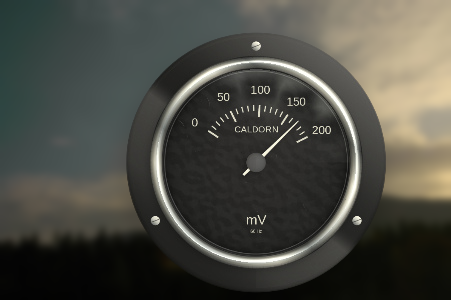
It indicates 170; mV
